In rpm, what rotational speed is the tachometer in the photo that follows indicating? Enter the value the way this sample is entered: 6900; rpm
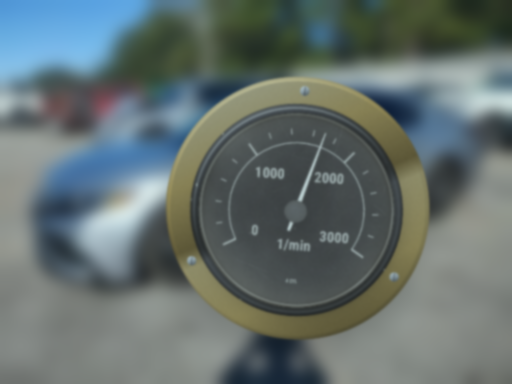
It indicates 1700; rpm
